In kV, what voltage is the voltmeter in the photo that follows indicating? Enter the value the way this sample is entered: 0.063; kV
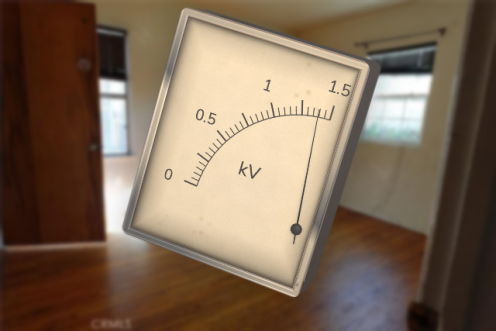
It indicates 1.4; kV
